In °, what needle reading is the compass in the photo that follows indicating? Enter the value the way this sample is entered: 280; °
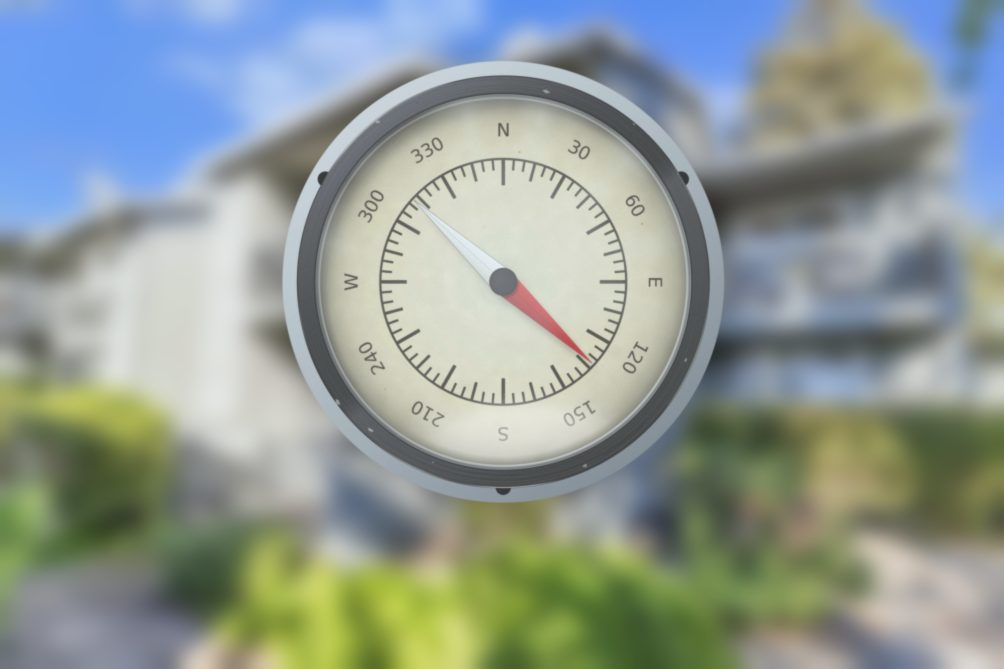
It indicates 132.5; °
